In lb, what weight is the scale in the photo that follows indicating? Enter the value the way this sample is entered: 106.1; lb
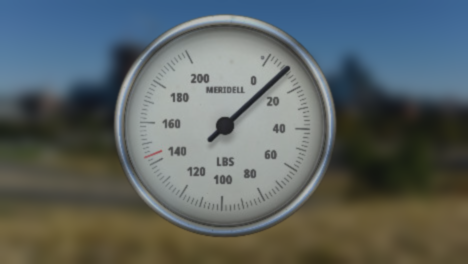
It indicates 10; lb
